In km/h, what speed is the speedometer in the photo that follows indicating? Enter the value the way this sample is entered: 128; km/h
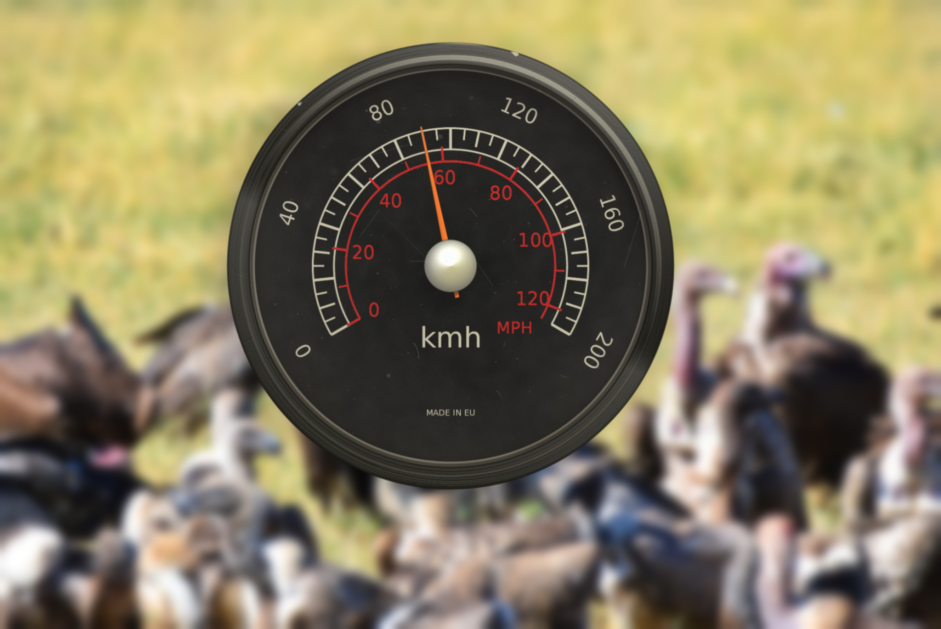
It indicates 90; km/h
